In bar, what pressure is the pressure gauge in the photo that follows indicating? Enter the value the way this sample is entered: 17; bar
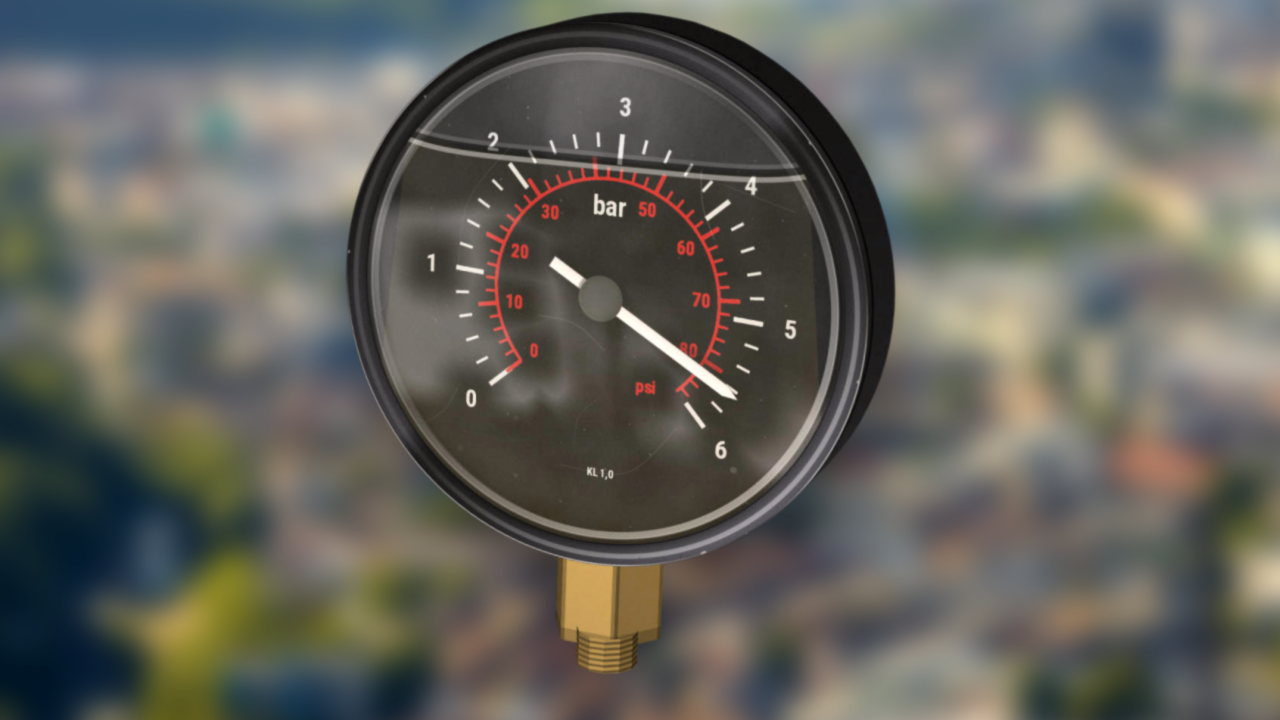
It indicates 5.6; bar
